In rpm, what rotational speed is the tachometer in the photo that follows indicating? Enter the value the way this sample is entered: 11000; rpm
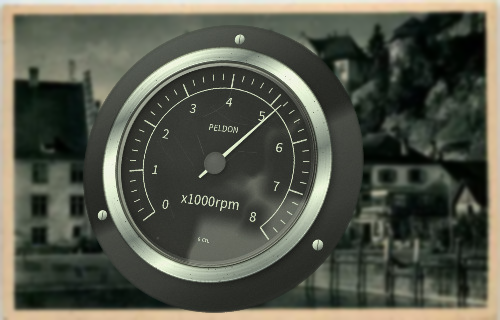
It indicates 5200; rpm
